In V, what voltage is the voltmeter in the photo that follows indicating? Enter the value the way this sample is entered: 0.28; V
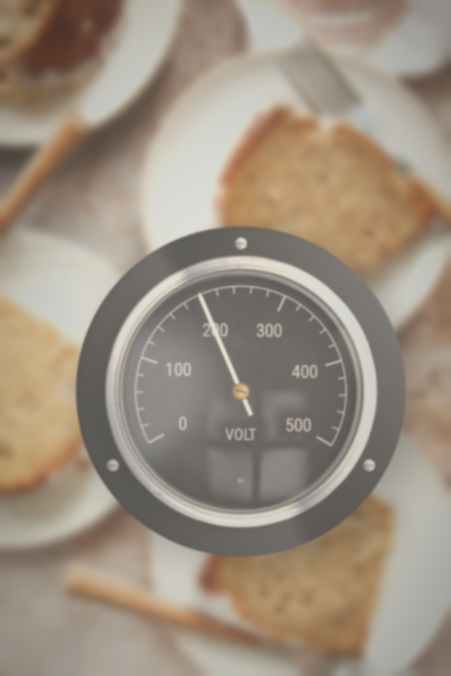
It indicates 200; V
